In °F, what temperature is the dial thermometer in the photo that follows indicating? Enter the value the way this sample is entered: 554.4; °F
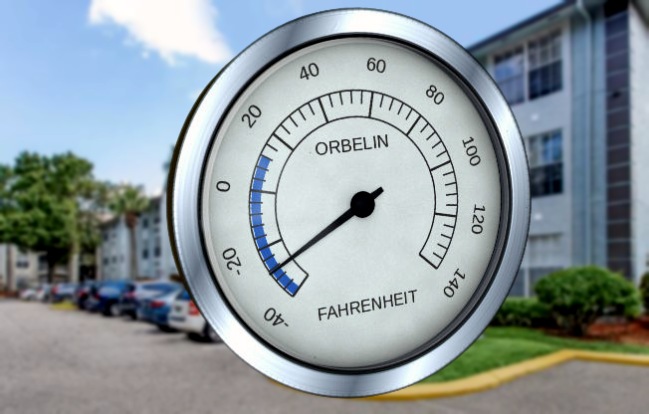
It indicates -28; °F
